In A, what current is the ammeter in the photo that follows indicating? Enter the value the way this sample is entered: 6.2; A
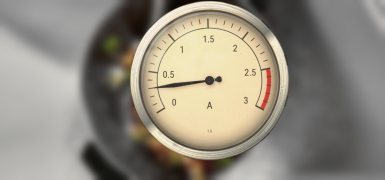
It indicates 0.3; A
